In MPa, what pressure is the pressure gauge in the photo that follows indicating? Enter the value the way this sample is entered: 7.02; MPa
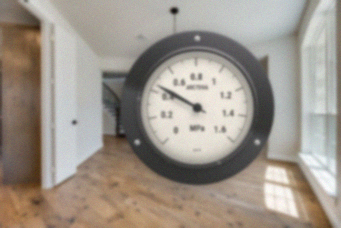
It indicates 0.45; MPa
